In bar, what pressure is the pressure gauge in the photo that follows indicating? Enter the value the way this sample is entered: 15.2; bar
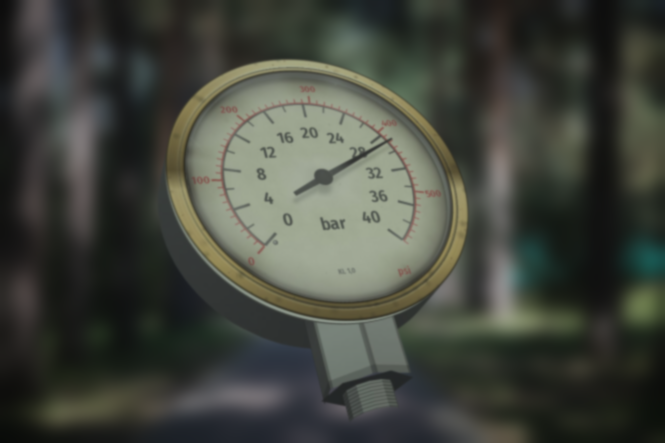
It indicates 29; bar
